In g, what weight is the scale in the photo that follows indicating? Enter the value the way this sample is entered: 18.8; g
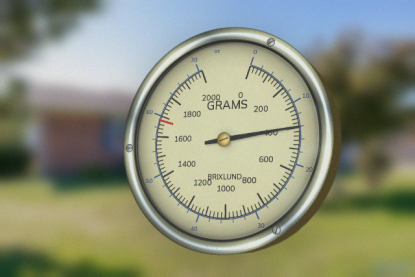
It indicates 400; g
